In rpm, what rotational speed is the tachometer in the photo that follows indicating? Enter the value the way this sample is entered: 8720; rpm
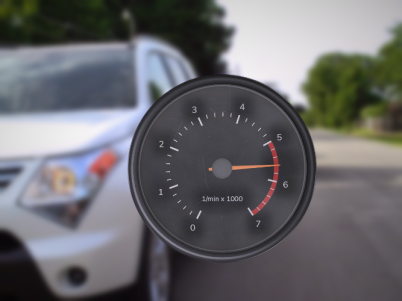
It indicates 5600; rpm
